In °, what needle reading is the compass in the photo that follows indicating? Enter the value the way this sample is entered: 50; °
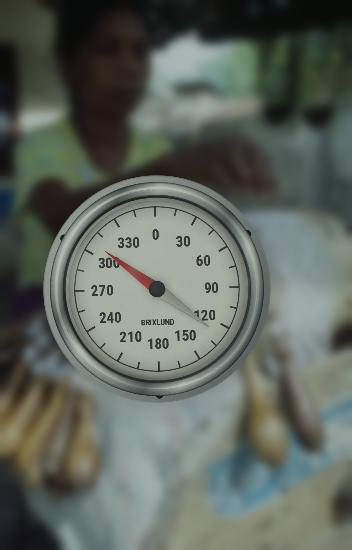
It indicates 307.5; °
